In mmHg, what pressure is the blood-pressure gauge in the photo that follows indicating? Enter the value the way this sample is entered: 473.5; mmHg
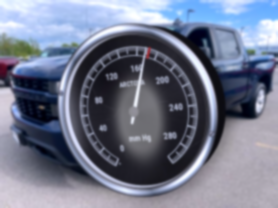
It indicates 170; mmHg
